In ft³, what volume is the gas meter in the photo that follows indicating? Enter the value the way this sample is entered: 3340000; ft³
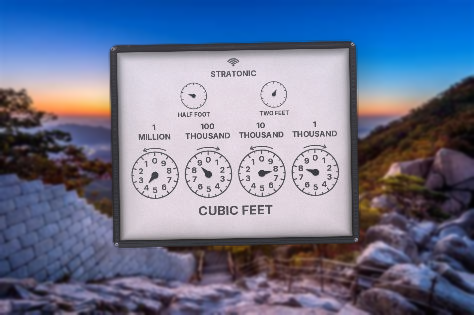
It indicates 387800; ft³
